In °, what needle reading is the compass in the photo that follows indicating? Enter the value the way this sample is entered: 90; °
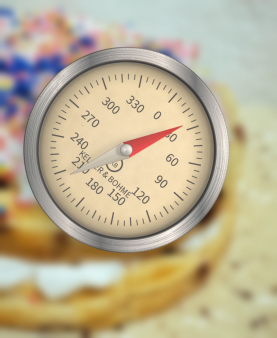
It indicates 25; °
